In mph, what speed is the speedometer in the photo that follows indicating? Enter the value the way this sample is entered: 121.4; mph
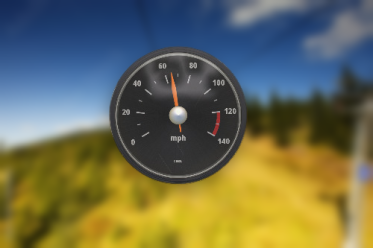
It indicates 65; mph
